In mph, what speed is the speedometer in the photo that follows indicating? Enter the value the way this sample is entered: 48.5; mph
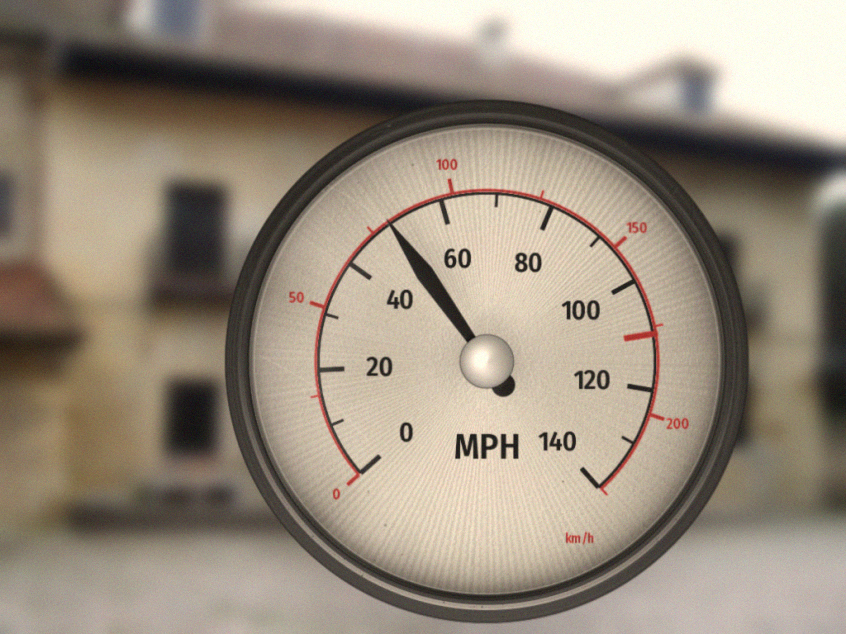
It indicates 50; mph
